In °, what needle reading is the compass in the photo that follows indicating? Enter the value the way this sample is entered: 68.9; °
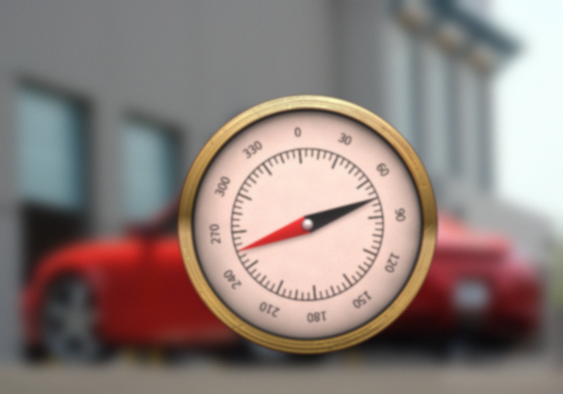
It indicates 255; °
